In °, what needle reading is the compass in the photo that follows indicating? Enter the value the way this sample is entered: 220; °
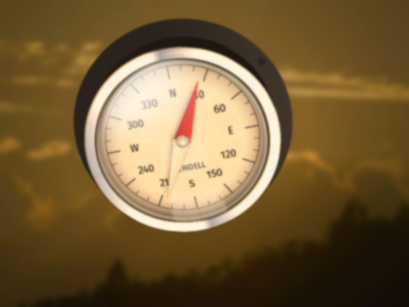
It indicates 25; °
